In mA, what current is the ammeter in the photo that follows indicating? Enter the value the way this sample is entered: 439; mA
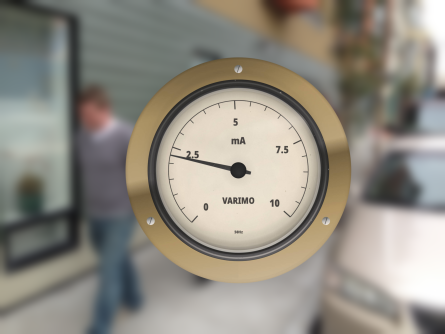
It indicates 2.25; mA
